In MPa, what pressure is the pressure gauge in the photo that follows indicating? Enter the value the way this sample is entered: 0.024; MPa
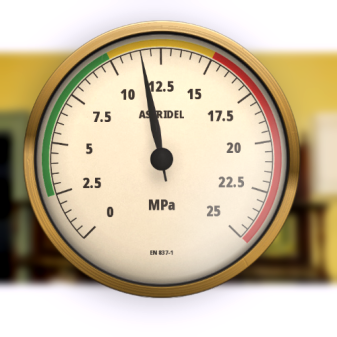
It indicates 11.5; MPa
